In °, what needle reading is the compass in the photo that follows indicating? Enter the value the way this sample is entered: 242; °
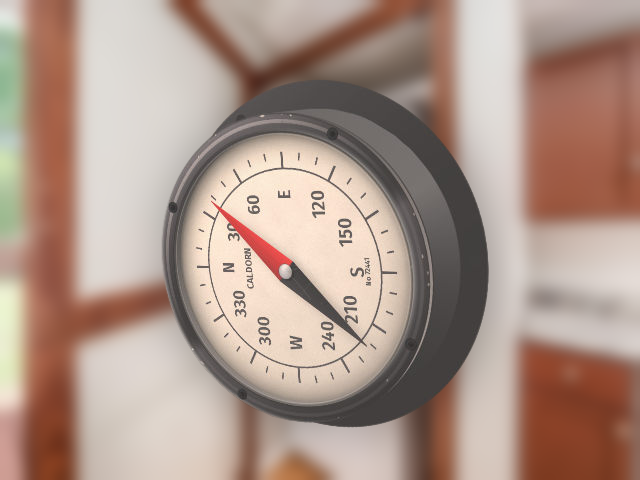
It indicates 40; °
